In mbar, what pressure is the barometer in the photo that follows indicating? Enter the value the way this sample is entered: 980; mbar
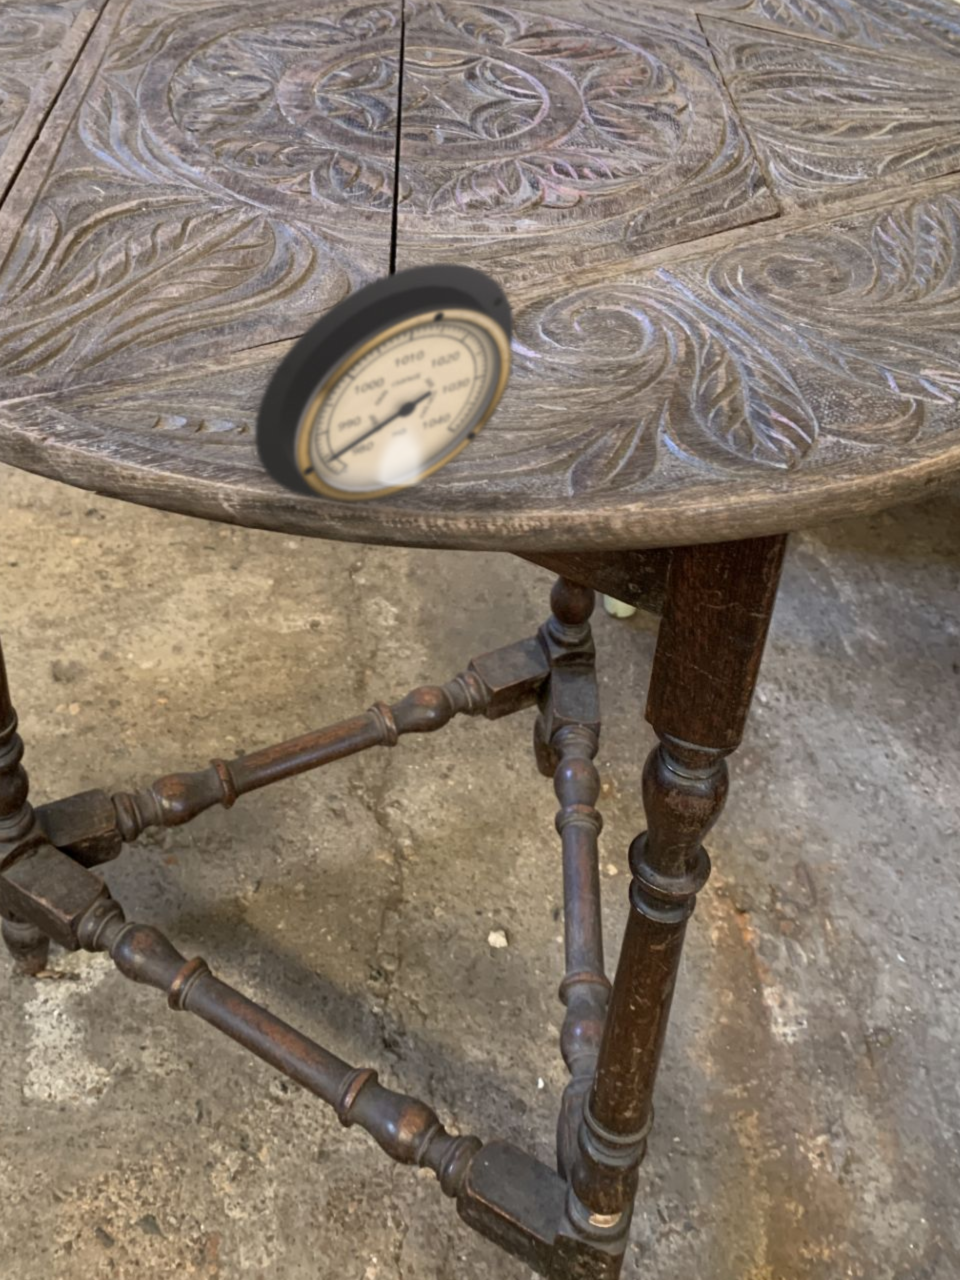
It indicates 985; mbar
